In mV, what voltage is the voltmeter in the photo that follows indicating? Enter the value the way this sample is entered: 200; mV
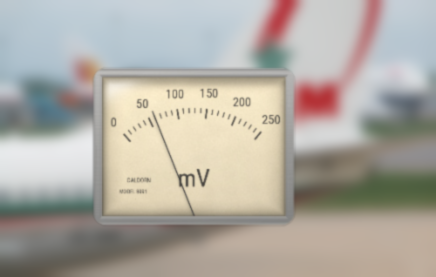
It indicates 60; mV
